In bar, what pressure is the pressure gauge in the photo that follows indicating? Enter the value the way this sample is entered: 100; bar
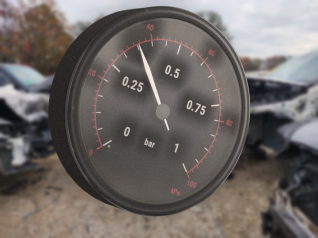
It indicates 0.35; bar
